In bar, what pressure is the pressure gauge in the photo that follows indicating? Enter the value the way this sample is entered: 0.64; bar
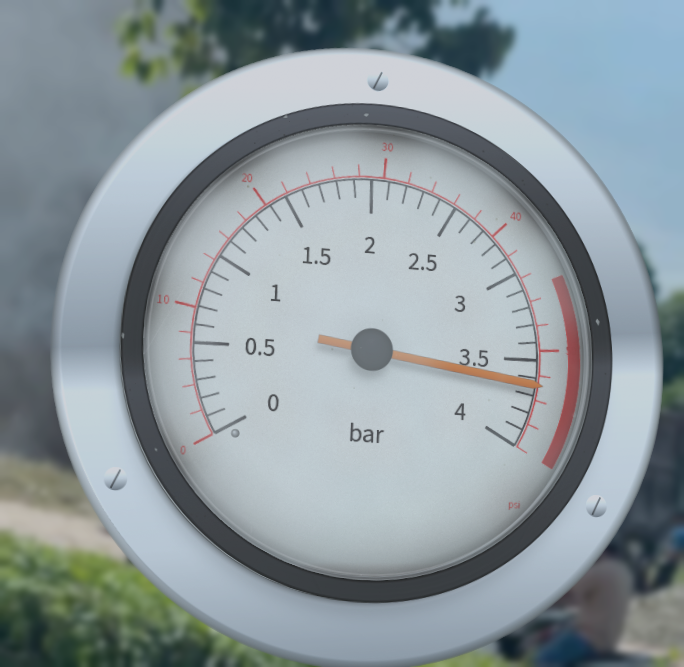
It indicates 3.65; bar
